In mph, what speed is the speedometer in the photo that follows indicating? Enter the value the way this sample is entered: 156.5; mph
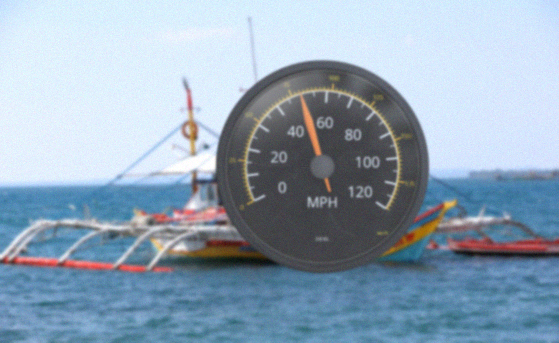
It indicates 50; mph
